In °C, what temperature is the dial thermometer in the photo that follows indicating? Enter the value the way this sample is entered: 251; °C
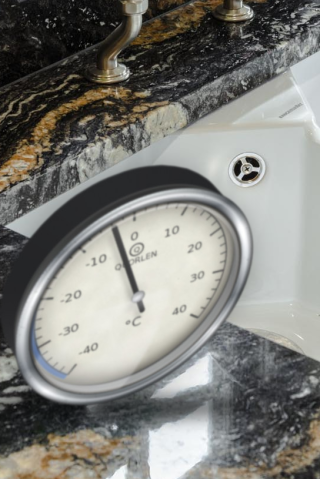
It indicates -4; °C
